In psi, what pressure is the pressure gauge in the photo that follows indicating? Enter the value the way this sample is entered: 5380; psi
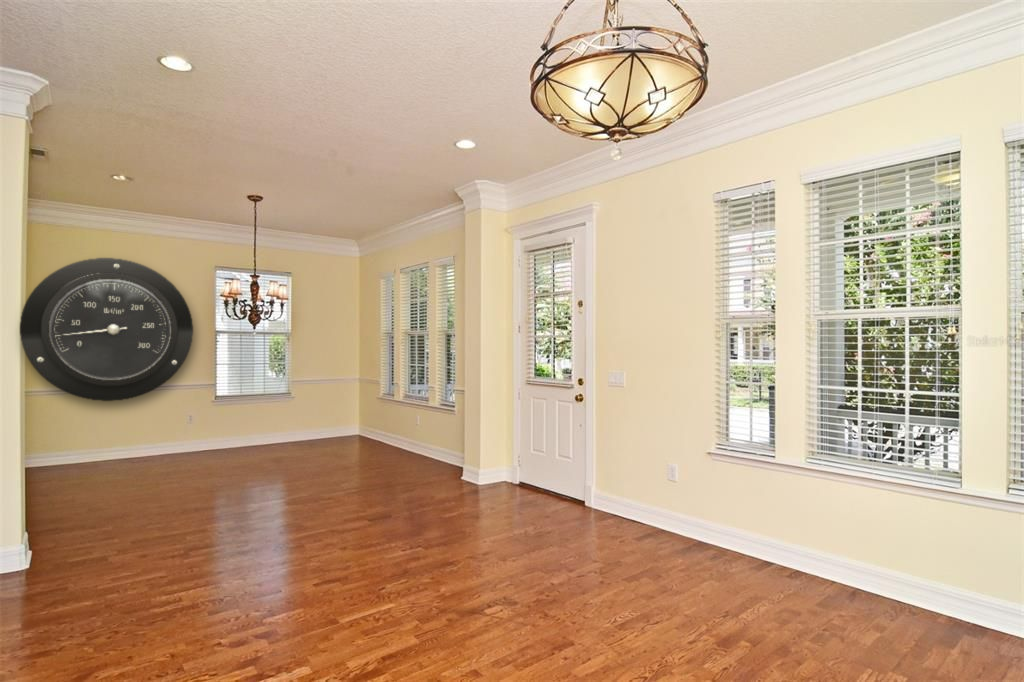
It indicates 25; psi
